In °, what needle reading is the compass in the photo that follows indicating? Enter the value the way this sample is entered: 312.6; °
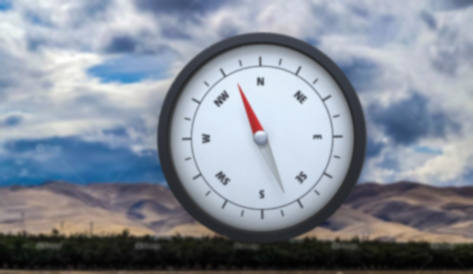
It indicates 337.5; °
